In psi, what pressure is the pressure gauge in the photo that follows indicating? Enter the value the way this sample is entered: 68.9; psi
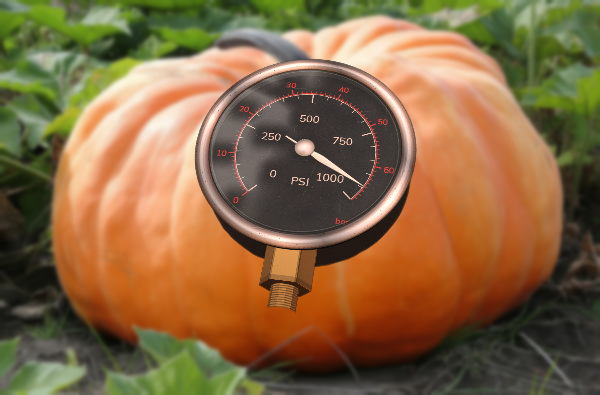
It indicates 950; psi
